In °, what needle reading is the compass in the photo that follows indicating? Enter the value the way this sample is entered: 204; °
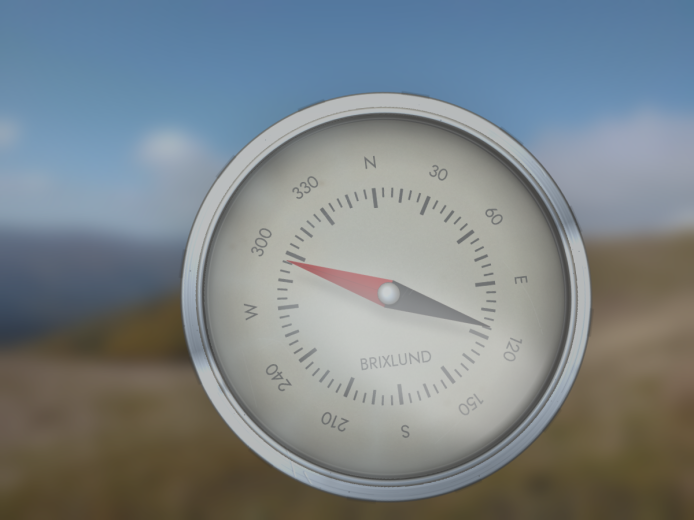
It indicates 295; °
